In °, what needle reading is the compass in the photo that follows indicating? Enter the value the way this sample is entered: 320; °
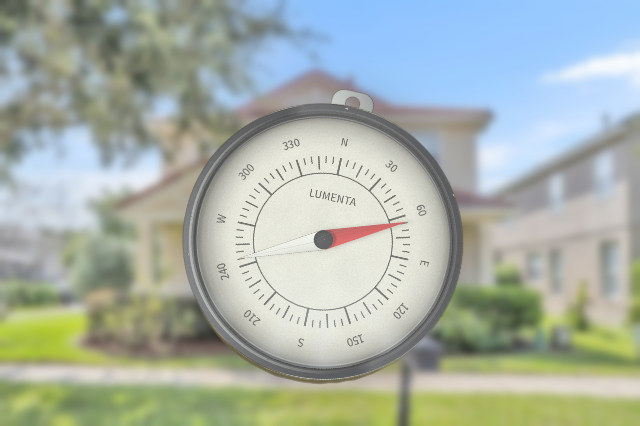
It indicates 65; °
